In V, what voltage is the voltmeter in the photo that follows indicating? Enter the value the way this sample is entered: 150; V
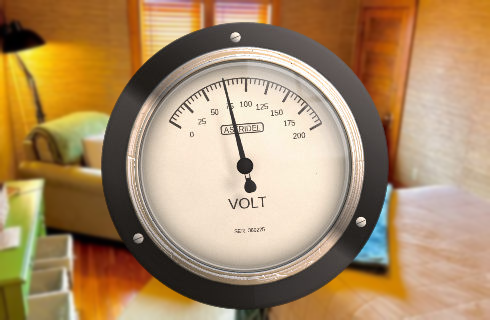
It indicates 75; V
